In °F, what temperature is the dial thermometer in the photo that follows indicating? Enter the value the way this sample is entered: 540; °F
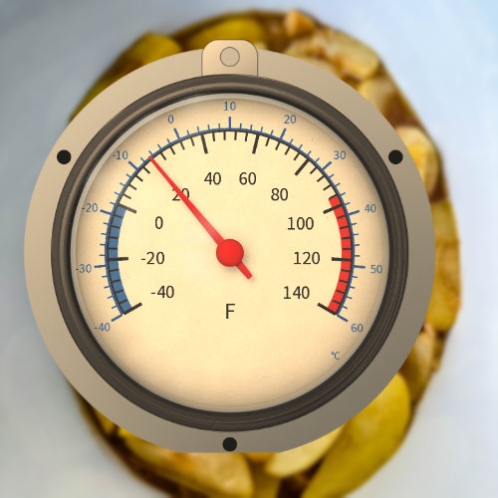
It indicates 20; °F
